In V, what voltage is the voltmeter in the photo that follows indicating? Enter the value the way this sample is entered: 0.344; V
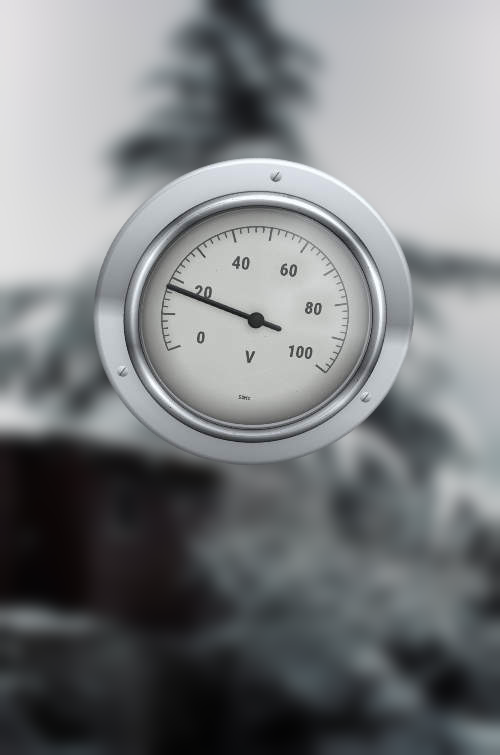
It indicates 18; V
